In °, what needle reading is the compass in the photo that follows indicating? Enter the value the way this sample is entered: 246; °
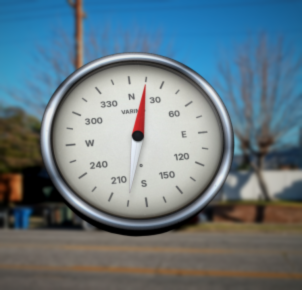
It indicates 15; °
